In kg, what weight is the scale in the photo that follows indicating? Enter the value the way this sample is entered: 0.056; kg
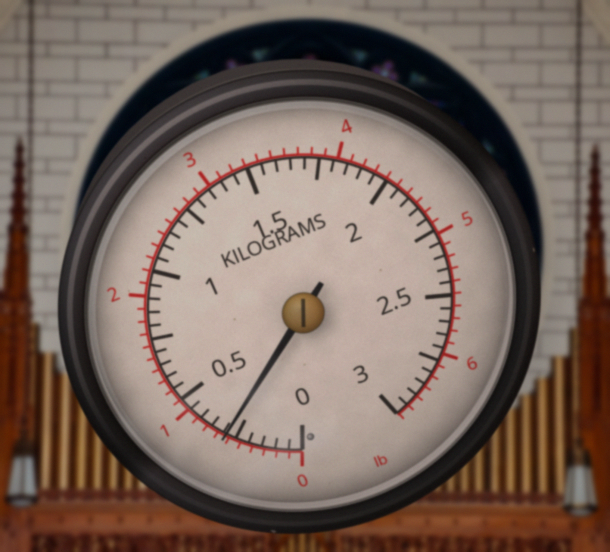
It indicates 0.3; kg
